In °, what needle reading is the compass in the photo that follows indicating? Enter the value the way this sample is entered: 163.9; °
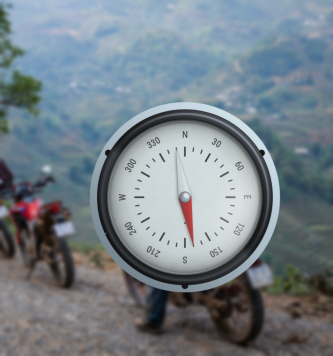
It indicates 170; °
